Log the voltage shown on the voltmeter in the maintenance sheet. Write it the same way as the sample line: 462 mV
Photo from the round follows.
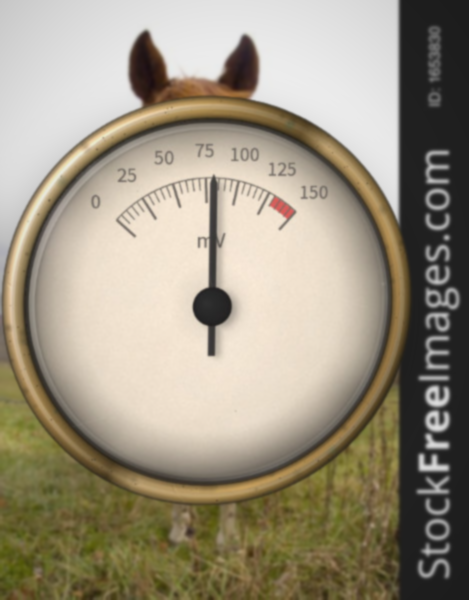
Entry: 80 mV
